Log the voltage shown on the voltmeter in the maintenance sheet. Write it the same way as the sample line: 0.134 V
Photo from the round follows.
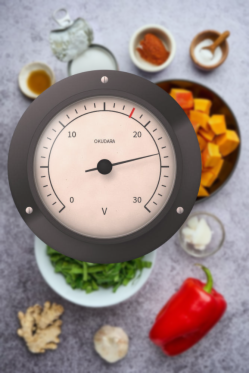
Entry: 23.5 V
